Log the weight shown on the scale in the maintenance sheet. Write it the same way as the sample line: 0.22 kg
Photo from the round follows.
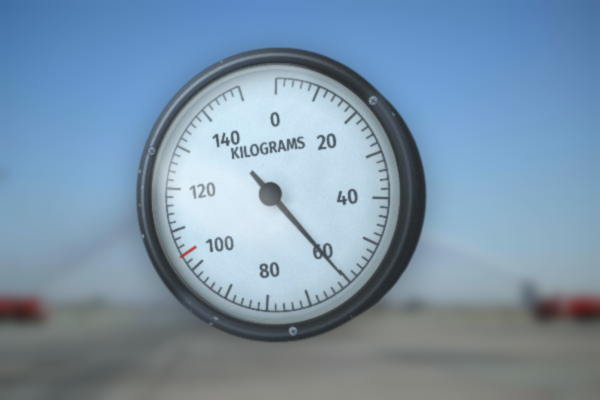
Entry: 60 kg
